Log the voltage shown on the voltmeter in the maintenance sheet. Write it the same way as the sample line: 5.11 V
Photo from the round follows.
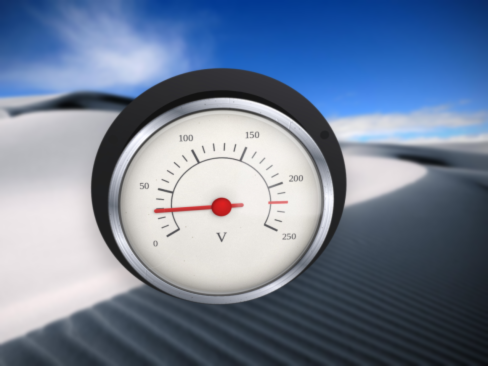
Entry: 30 V
